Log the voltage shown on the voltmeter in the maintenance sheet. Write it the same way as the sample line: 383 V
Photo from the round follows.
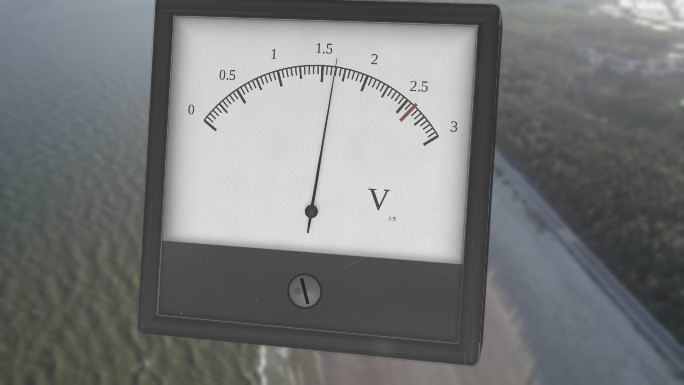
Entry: 1.65 V
